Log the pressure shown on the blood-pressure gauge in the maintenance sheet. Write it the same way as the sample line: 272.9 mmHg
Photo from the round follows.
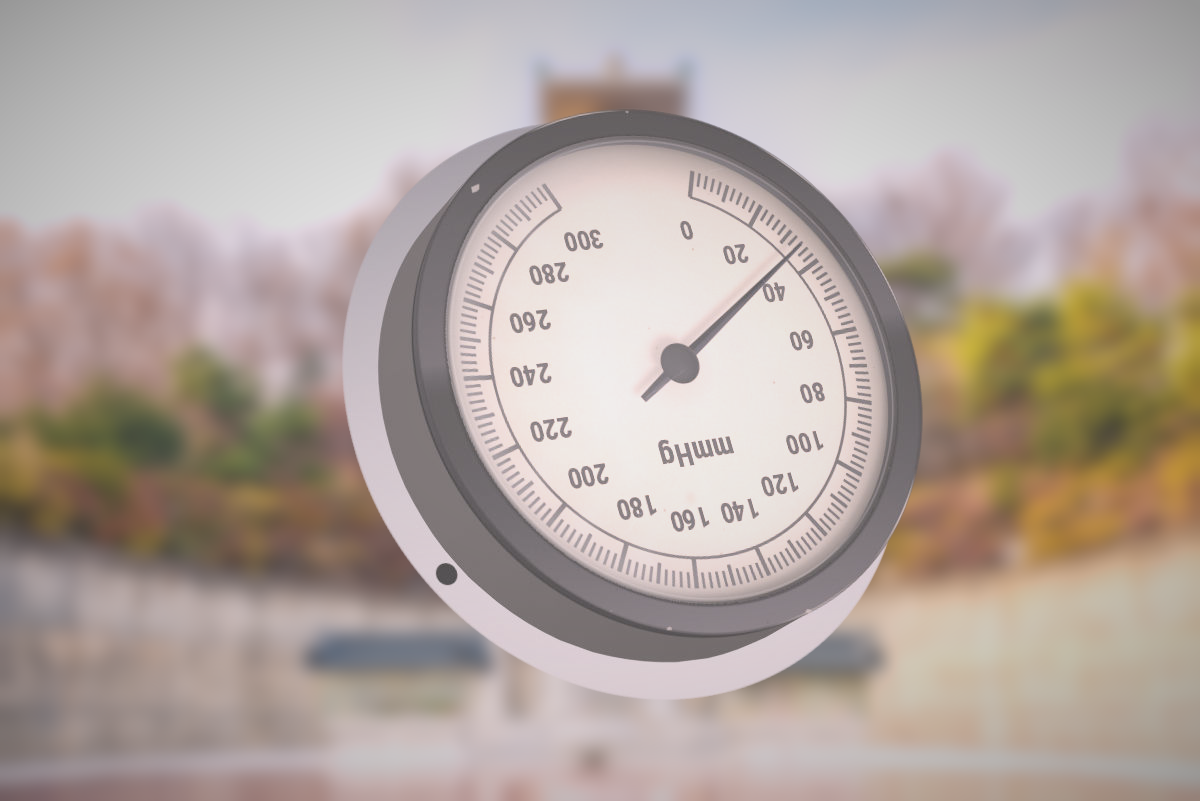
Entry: 34 mmHg
